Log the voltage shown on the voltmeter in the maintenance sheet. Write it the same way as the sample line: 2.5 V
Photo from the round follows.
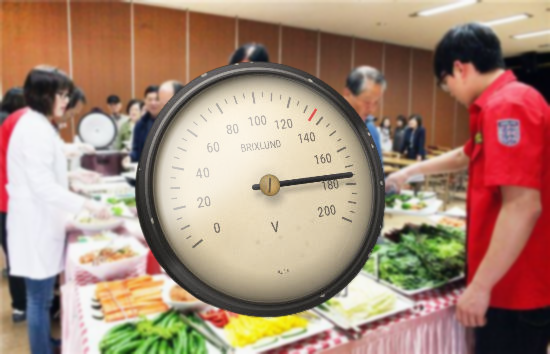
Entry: 175 V
